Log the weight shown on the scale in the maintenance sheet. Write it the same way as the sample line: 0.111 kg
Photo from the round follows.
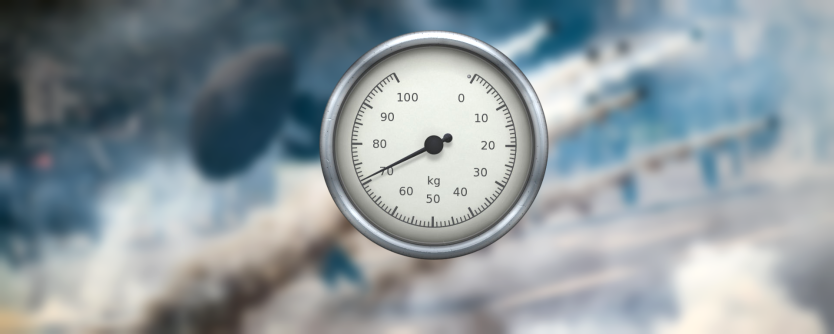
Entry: 71 kg
